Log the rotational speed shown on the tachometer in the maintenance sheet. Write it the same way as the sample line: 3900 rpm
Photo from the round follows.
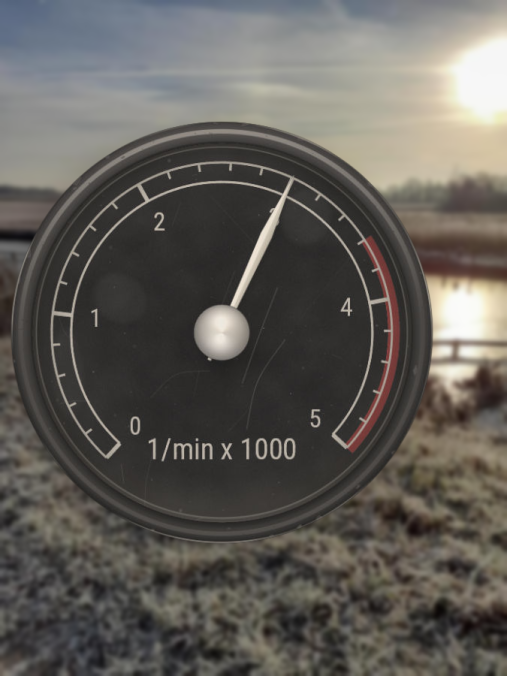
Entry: 3000 rpm
